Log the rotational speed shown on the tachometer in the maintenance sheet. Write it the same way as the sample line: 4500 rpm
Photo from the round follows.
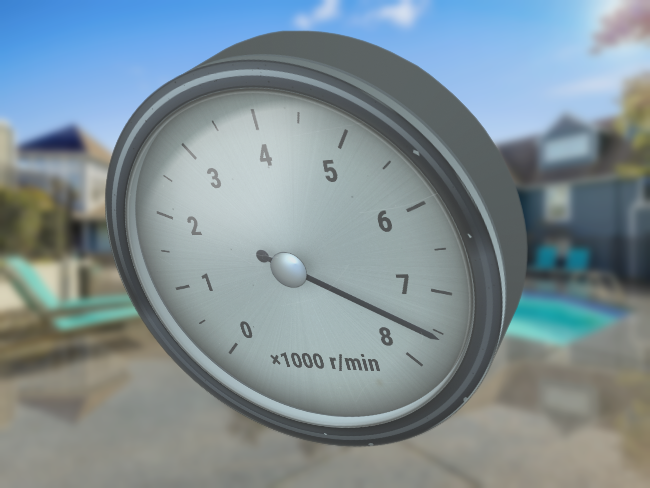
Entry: 7500 rpm
